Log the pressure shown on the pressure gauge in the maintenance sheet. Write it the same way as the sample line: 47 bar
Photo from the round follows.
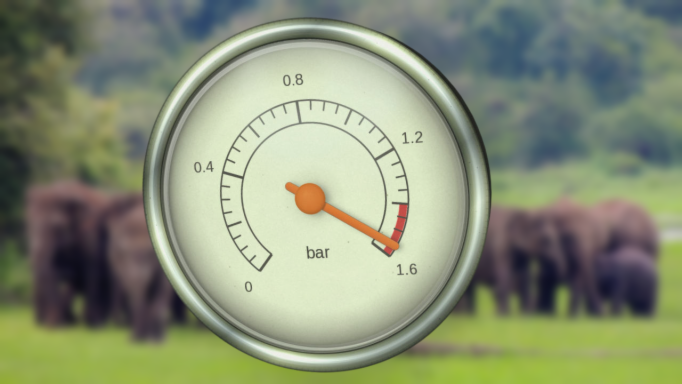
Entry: 1.55 bar
